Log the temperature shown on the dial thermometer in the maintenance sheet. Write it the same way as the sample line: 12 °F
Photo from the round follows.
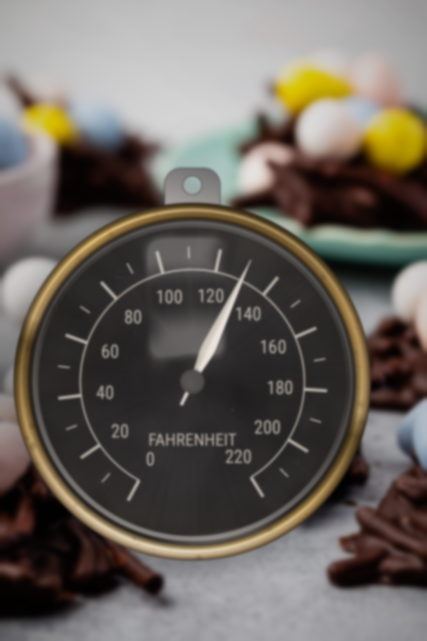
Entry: 130 °F
